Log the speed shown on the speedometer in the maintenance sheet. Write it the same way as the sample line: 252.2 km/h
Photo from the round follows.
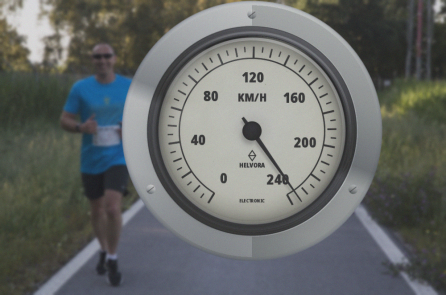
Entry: 235 km/h
